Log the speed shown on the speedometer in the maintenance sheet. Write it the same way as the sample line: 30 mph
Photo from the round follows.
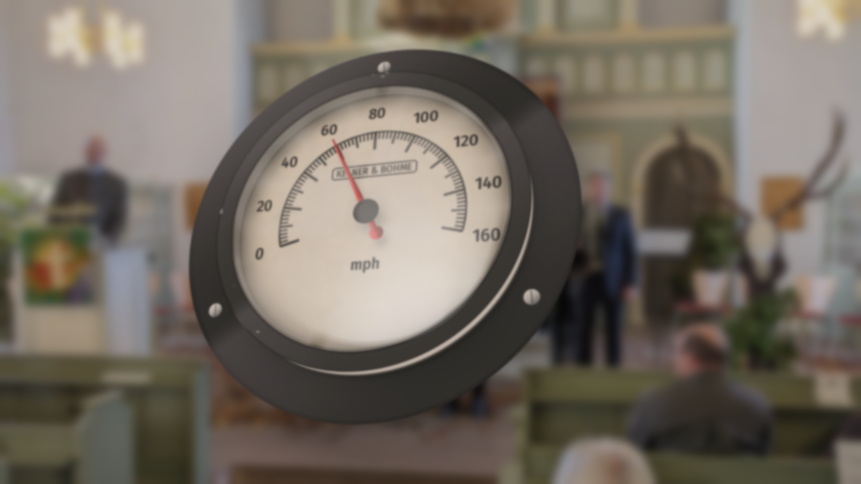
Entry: 60 mph
